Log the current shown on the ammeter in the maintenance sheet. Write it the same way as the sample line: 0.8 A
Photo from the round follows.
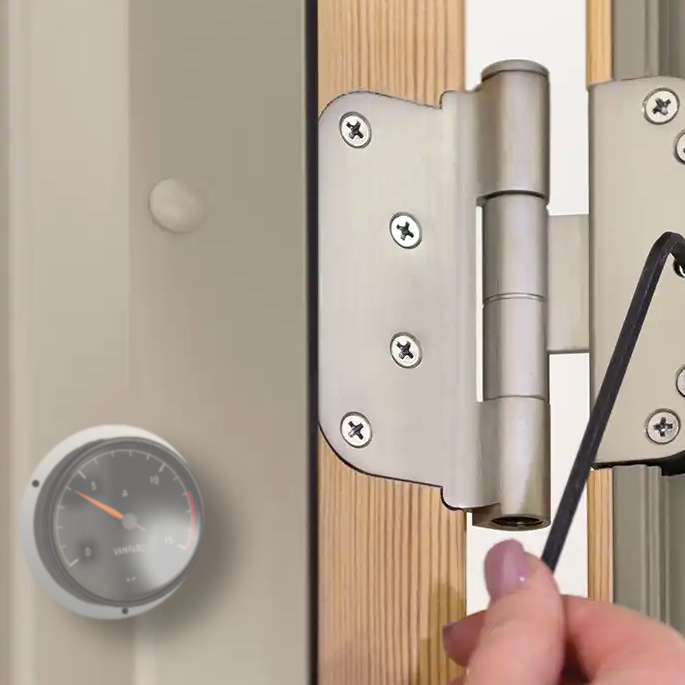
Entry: 4 A
